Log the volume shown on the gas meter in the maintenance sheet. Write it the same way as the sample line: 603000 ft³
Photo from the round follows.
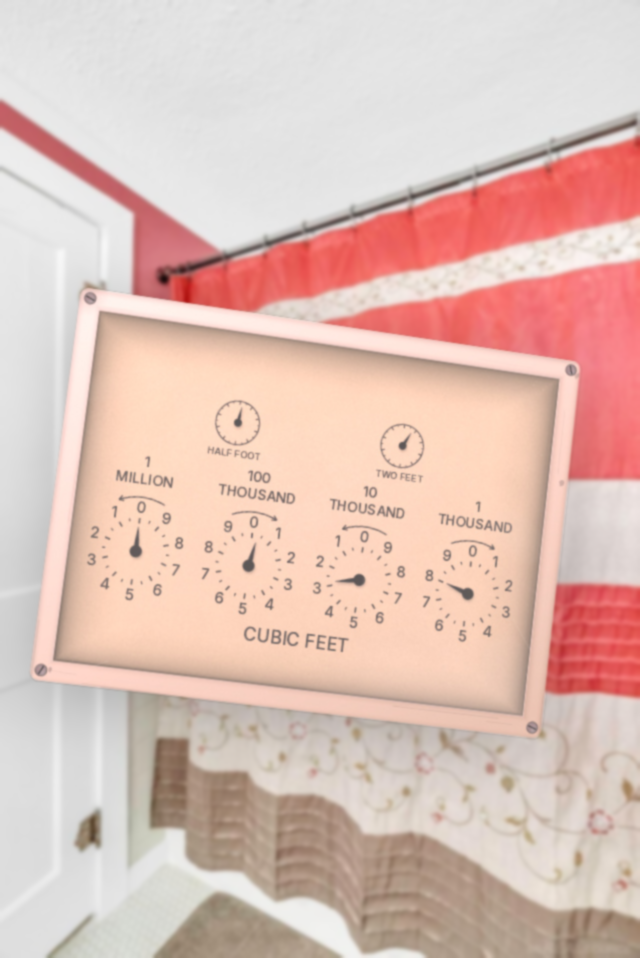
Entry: 2800 ft³
